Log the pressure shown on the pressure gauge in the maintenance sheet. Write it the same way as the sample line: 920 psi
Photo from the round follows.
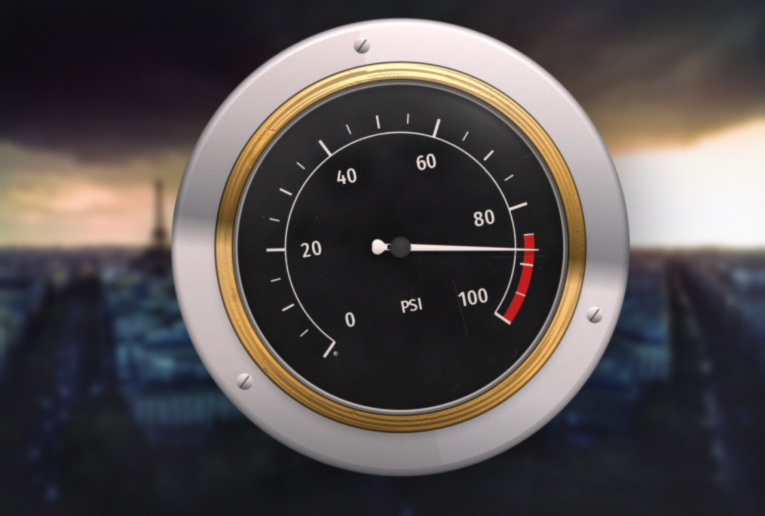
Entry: 87.5 psi
